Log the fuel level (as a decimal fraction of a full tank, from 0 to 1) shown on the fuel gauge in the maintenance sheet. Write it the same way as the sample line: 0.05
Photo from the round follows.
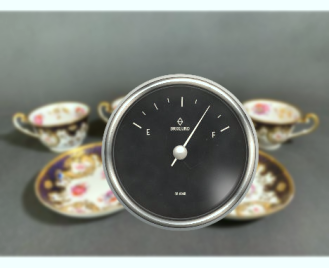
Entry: 0.75
